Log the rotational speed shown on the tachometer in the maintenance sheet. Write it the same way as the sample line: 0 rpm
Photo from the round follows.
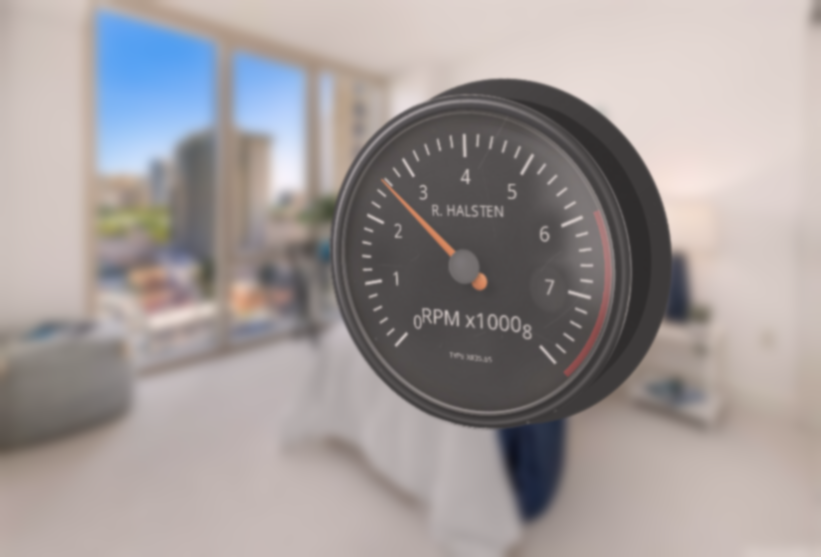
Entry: 2600 rpm
